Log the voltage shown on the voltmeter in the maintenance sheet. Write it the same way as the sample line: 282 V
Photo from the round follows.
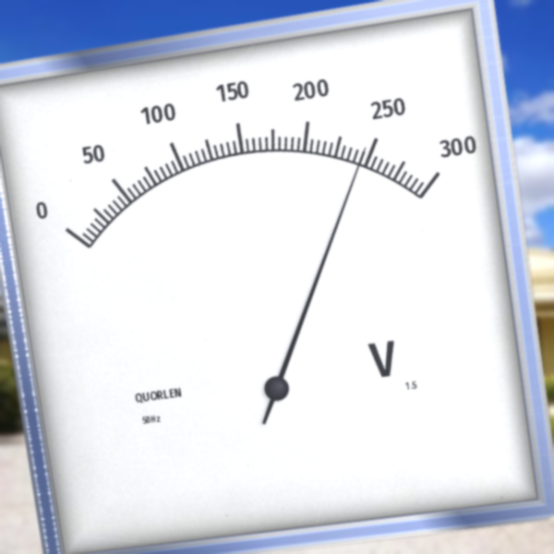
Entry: 245 V
